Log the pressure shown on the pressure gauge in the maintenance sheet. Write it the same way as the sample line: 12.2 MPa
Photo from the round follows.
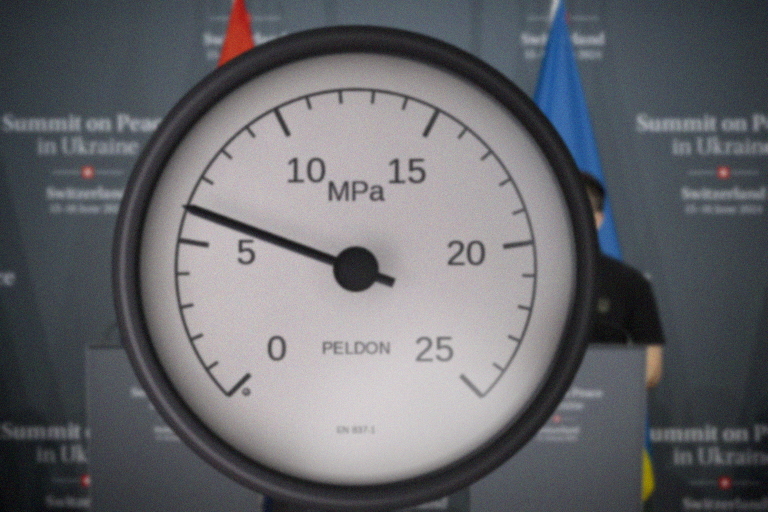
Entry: 6 MPa
